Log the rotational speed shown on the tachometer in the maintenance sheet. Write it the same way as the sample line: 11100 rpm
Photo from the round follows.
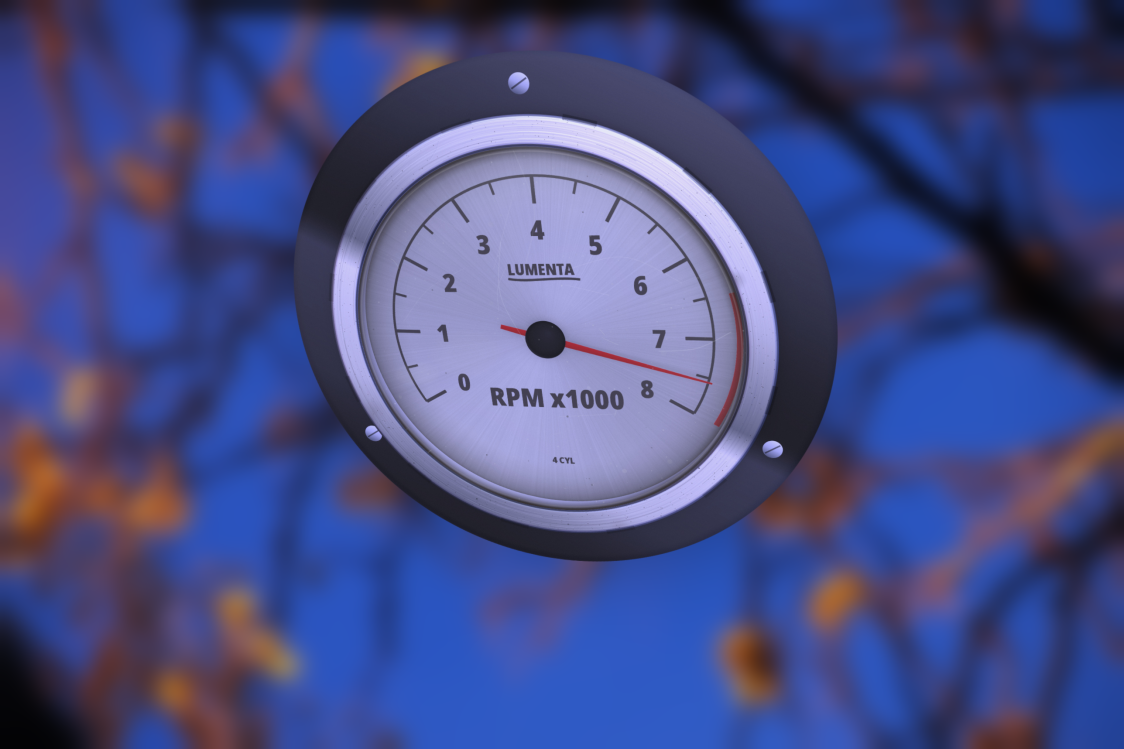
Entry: 7500 rpm
